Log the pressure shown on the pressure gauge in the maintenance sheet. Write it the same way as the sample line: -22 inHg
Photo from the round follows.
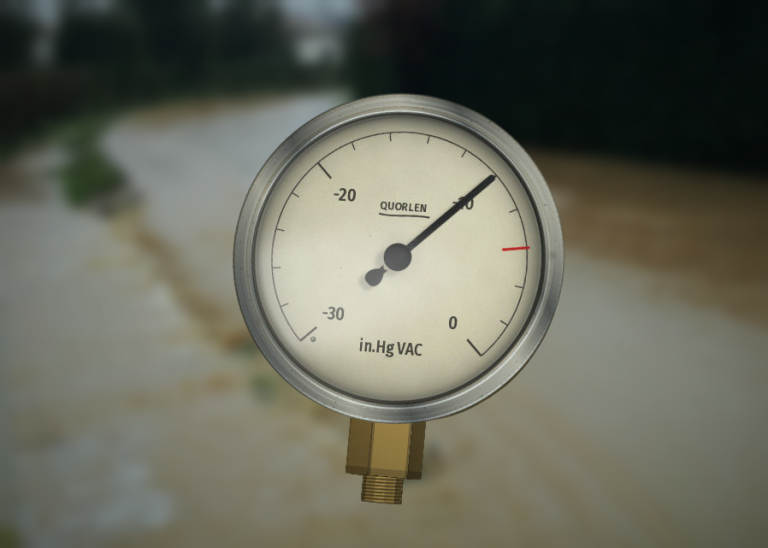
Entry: -10 inHg
